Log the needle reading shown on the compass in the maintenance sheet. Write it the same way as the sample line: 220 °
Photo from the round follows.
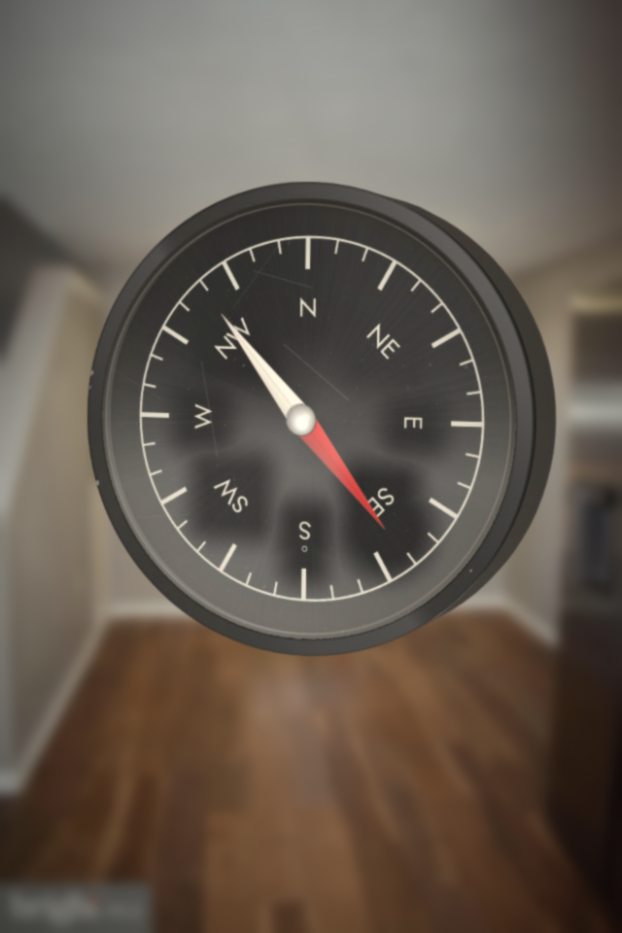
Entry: 140 °
